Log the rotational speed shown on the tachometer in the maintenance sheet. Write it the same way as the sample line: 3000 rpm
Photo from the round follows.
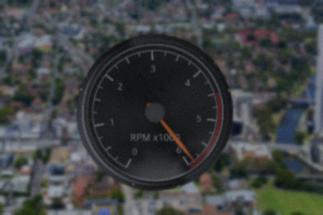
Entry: 5875 rpm
